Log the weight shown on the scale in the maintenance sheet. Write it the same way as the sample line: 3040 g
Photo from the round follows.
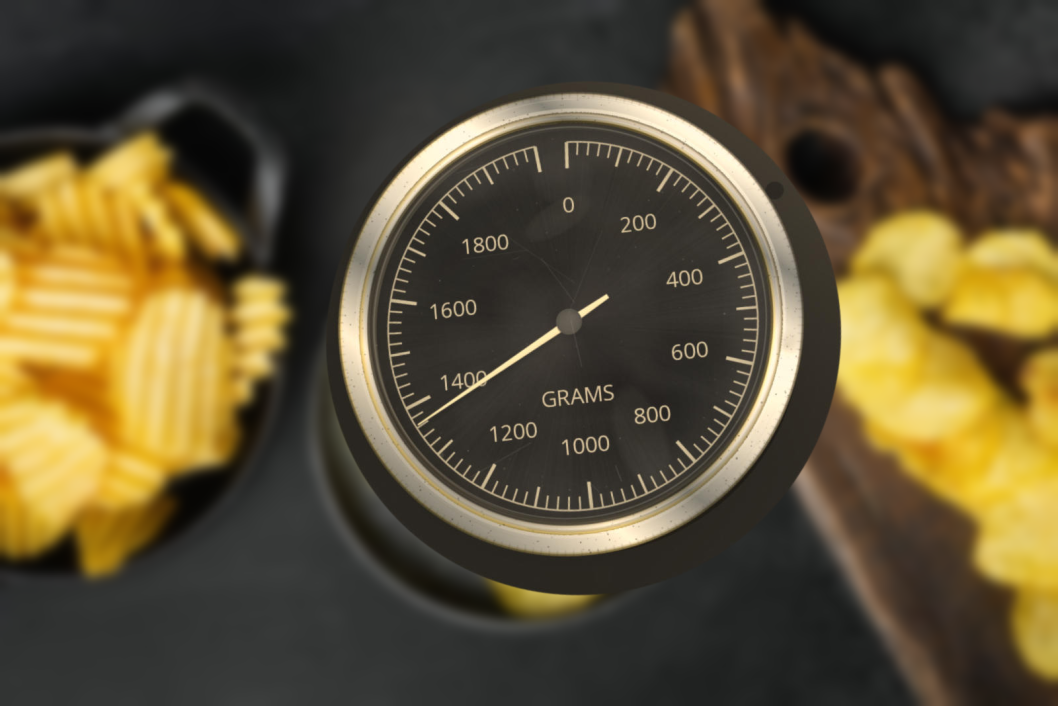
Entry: 1360 g
